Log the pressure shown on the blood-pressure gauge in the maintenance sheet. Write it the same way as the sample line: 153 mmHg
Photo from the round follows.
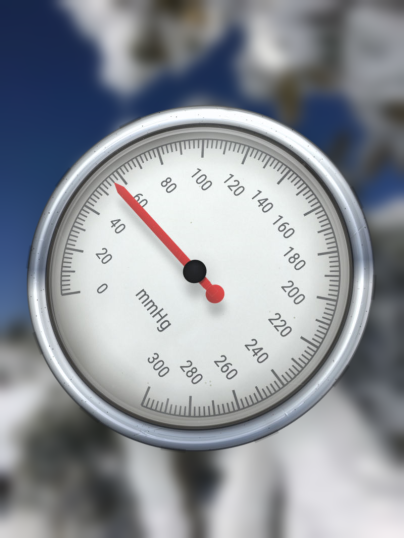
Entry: 56 mmHg
